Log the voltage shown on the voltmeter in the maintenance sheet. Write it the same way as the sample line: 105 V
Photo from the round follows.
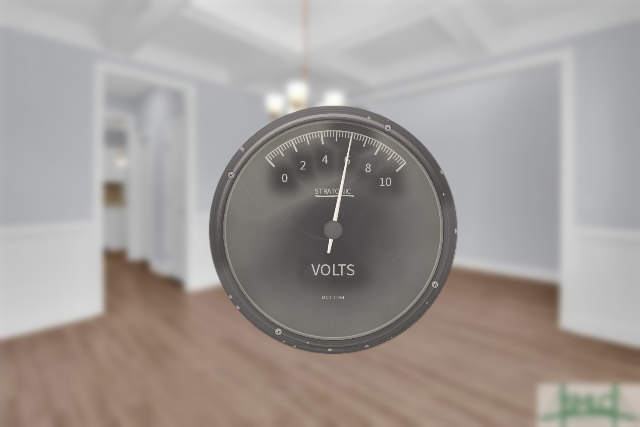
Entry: 6 V
